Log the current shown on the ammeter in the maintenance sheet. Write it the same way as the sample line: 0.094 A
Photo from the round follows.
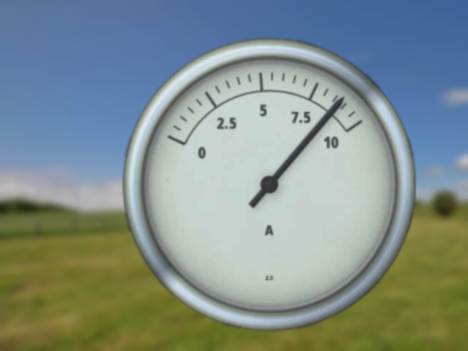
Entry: 8.75 A
